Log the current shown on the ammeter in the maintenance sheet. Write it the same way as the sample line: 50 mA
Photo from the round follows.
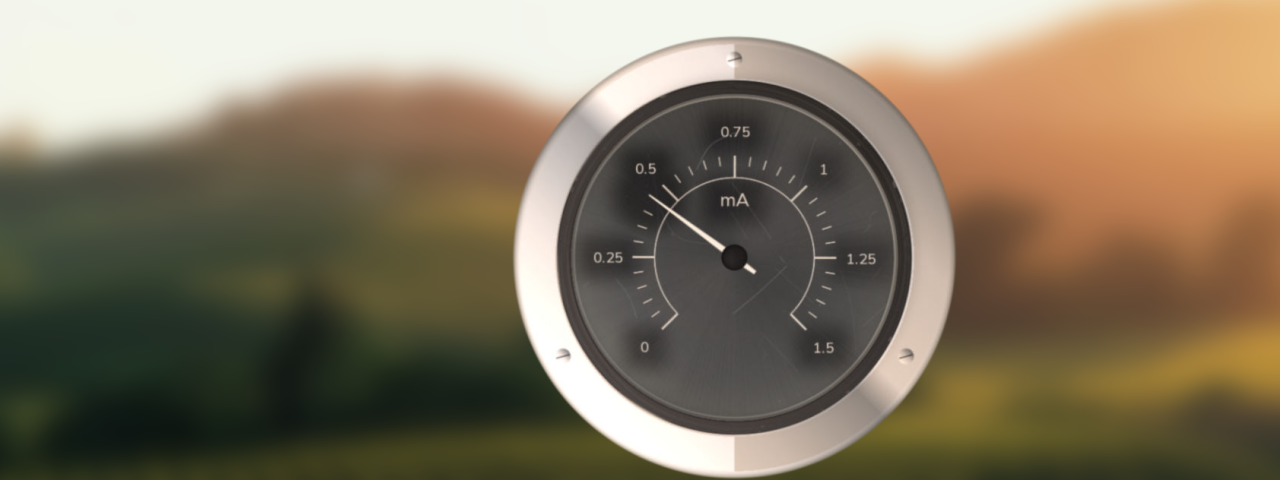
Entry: 0.45 mA
